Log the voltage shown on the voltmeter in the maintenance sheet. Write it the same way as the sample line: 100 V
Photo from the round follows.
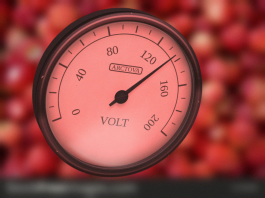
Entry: 135 V
